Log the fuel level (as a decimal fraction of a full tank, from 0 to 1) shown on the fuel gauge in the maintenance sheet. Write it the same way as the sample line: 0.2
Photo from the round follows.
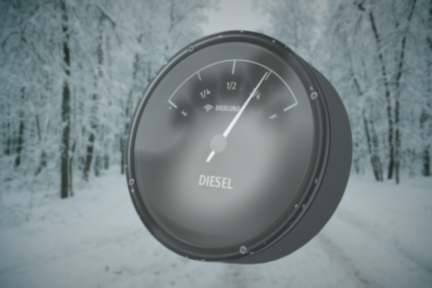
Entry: 0.75
